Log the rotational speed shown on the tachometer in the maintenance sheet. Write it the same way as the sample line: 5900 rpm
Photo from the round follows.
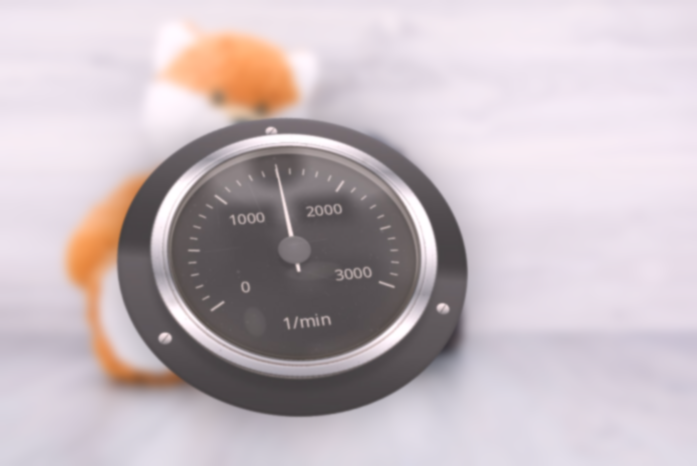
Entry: 1500 rpm
